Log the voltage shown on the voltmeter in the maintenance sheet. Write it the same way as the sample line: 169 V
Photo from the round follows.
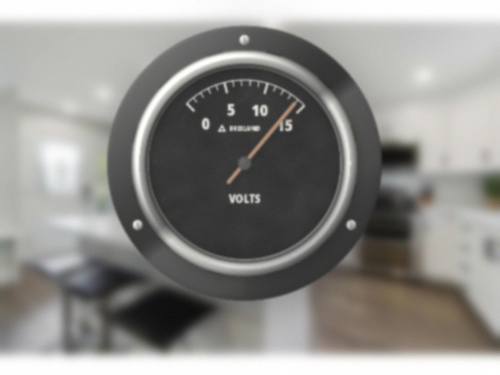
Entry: 14 V
